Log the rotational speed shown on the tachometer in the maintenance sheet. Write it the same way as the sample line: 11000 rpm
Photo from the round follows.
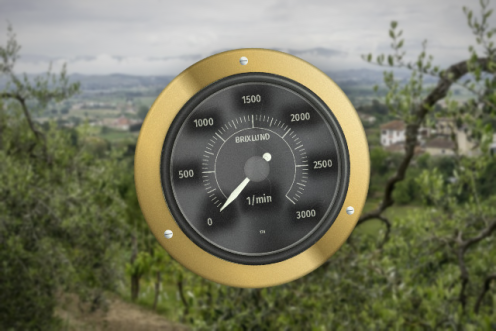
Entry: 0 rpm
